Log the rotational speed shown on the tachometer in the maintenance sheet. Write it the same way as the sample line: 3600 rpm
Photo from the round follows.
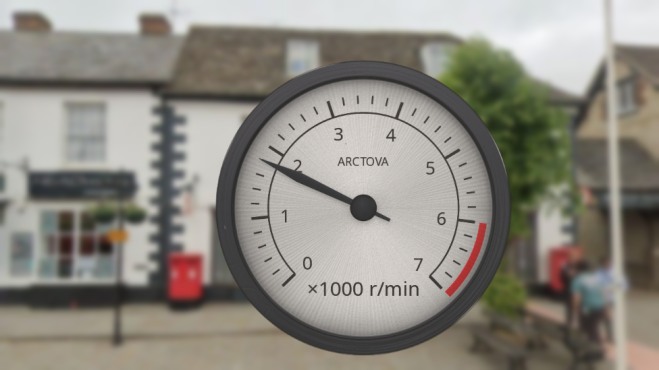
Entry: 1800 rpm
